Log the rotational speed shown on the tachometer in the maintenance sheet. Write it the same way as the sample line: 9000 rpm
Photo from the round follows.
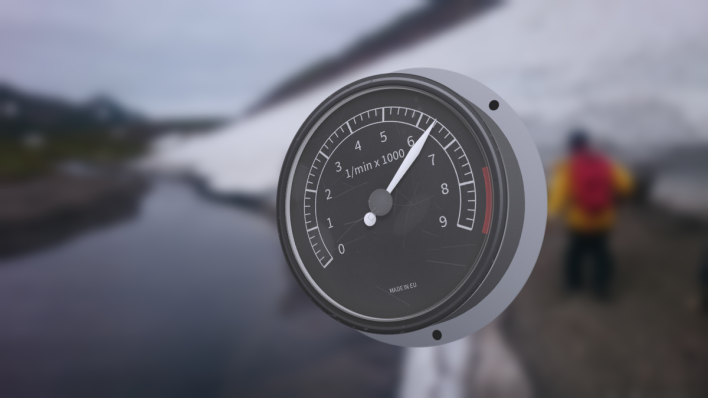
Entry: 6400 rpm
